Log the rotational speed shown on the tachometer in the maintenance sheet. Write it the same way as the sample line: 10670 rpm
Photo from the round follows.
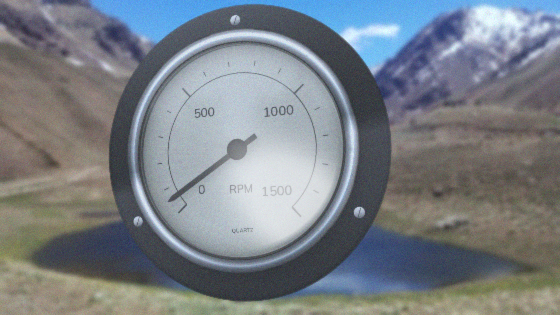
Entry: 50 rpm
